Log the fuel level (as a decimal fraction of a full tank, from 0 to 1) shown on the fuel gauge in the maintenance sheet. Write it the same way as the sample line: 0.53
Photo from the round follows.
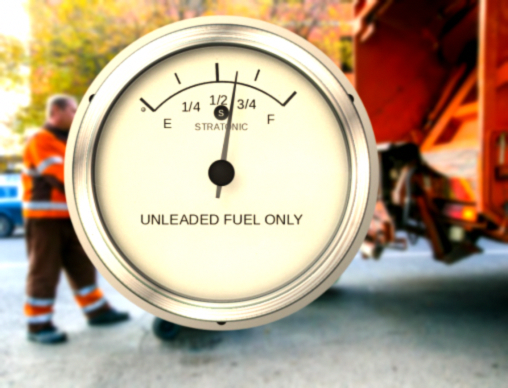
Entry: 0.625
